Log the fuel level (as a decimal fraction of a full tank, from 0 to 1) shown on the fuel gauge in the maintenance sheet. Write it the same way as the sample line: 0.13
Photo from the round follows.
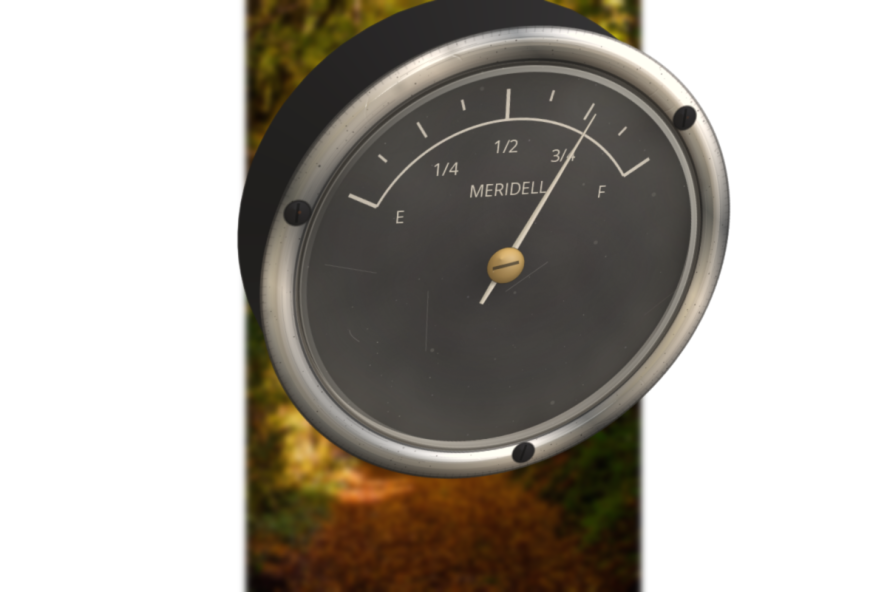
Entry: 0.75
